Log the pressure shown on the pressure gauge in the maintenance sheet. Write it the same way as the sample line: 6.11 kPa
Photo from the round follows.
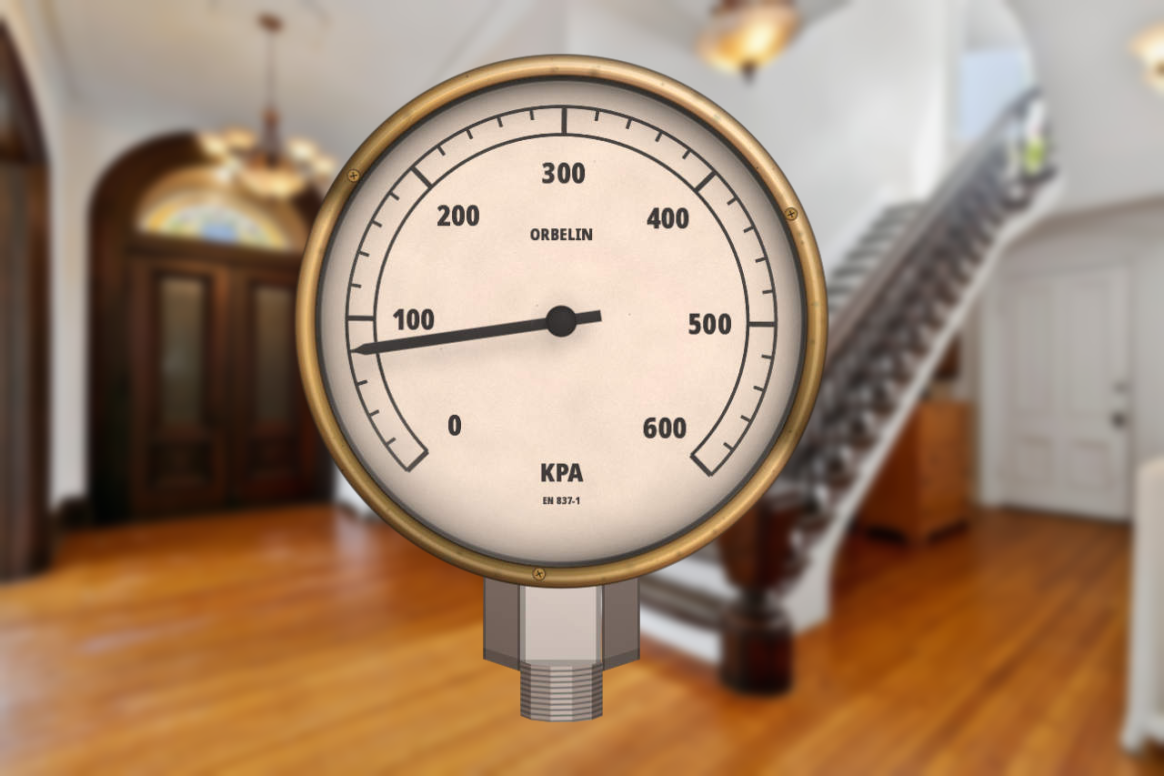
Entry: 80 kPa
